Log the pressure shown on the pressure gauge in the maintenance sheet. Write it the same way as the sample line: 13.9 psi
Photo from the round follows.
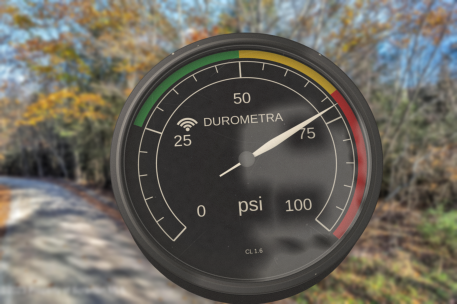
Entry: 72.5 psi
